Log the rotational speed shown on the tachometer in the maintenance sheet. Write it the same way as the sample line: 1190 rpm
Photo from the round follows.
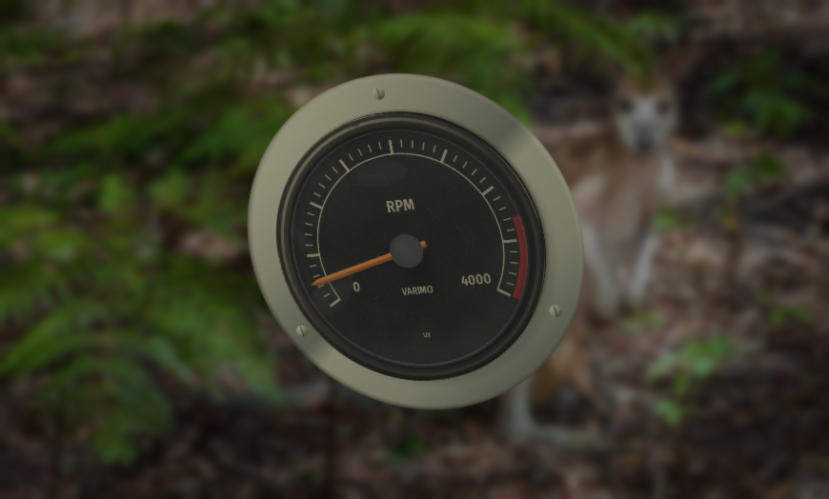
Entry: 250 rpm
